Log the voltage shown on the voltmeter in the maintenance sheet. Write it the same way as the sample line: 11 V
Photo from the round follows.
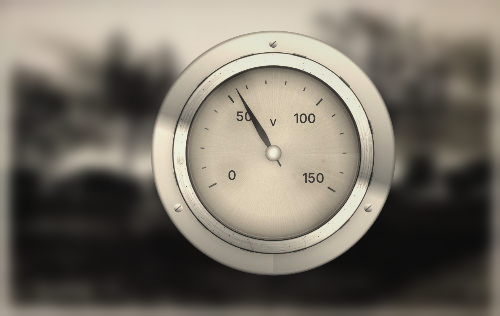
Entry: 55 V
